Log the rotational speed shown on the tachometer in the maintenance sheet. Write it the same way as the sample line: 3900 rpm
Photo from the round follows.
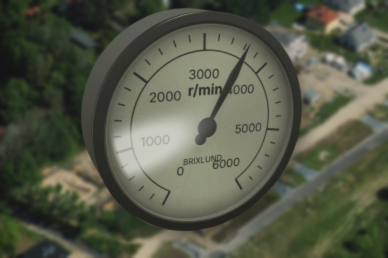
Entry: 3600 rpm
